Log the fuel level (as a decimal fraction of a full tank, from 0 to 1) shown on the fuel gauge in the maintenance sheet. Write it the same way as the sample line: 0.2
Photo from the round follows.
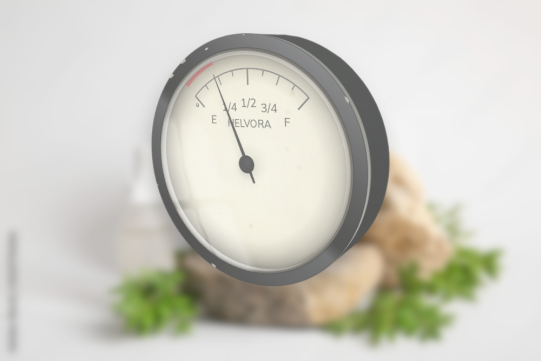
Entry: 0.25
